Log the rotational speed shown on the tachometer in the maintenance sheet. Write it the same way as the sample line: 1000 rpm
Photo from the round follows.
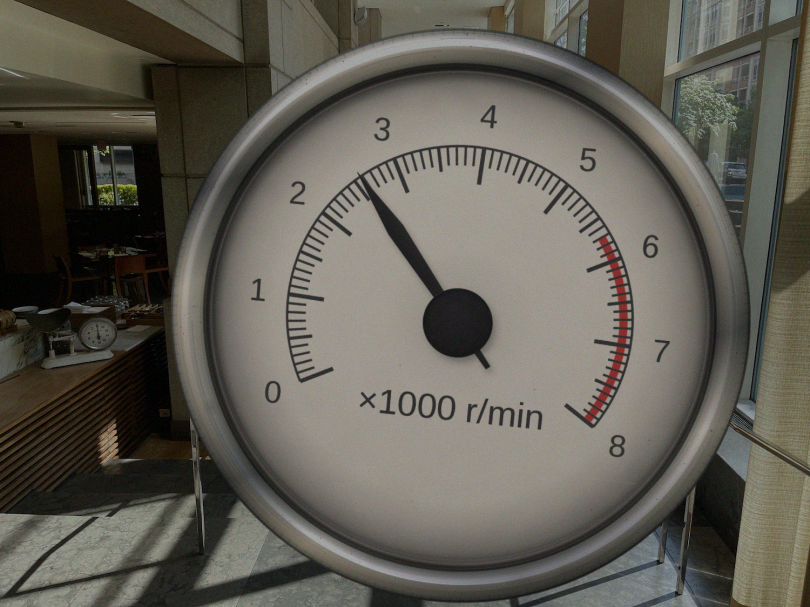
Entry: 2600 rpm
